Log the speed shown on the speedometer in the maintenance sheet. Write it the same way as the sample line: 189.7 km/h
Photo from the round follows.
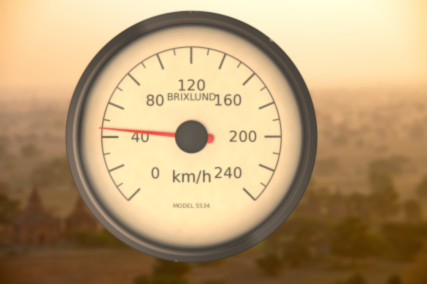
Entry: 45 km/h
